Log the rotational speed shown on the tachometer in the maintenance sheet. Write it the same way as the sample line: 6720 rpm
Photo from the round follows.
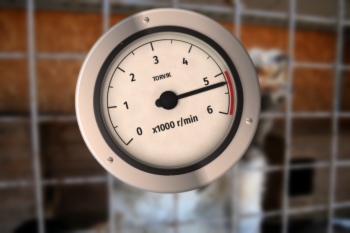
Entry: 5250 rpm
